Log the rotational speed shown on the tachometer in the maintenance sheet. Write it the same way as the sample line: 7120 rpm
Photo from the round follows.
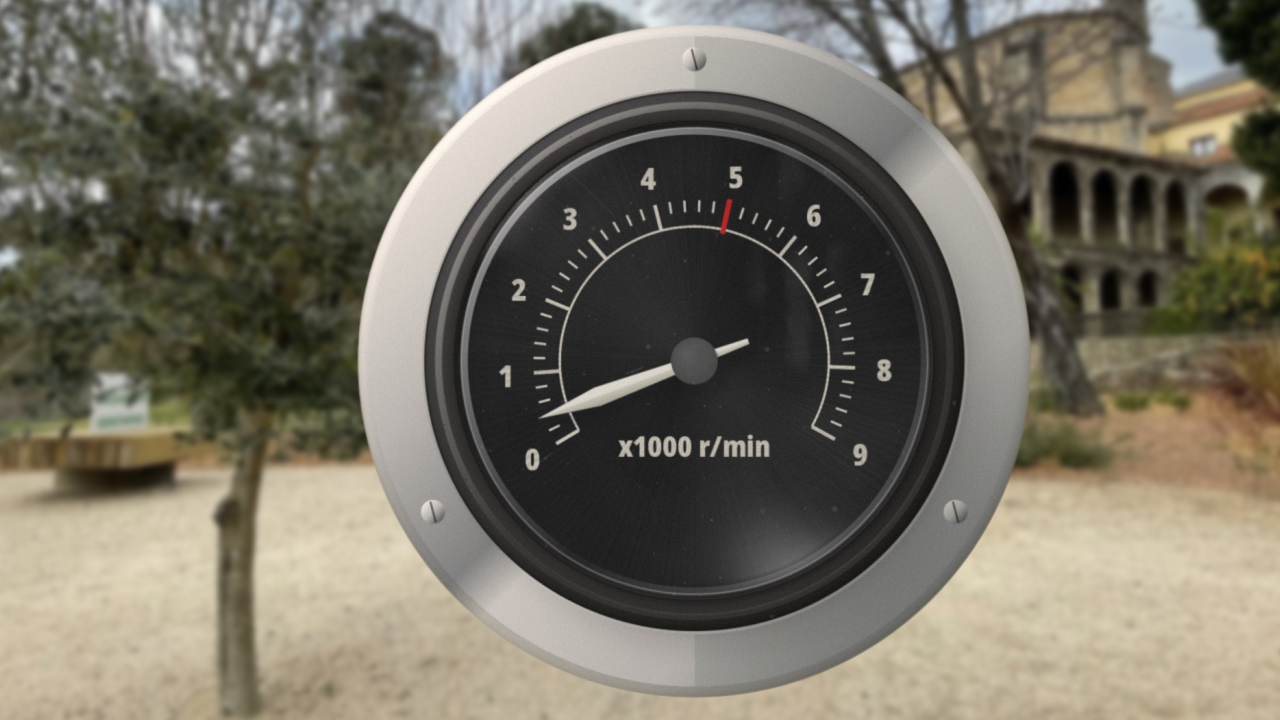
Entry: 400 rpm
